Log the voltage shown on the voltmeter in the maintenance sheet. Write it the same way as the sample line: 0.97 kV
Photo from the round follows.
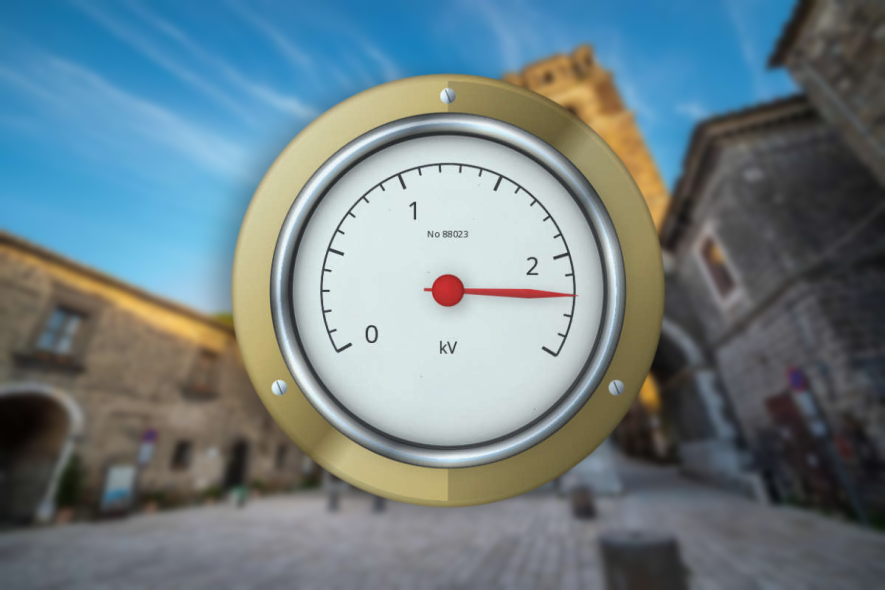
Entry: 2.2 kV
